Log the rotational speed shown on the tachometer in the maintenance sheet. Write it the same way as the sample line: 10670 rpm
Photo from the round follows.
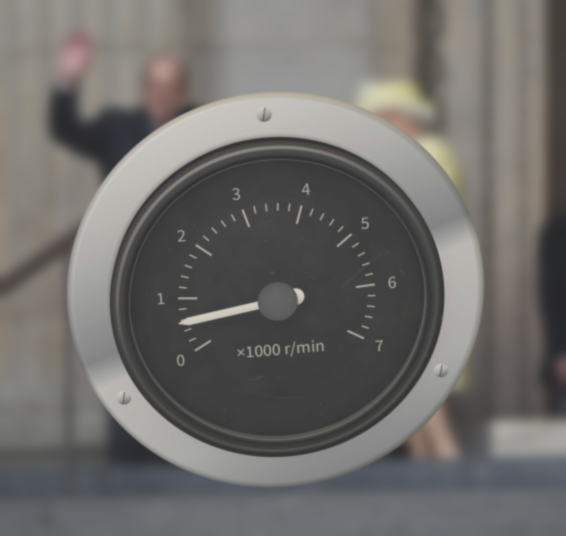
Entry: 600 rpm
